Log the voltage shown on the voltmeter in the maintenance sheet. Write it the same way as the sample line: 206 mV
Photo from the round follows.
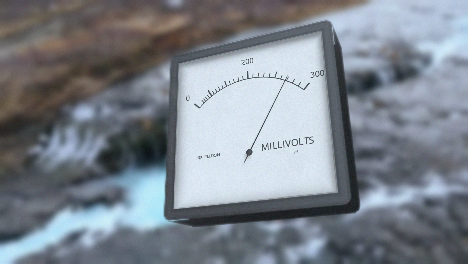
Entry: 270 mV
